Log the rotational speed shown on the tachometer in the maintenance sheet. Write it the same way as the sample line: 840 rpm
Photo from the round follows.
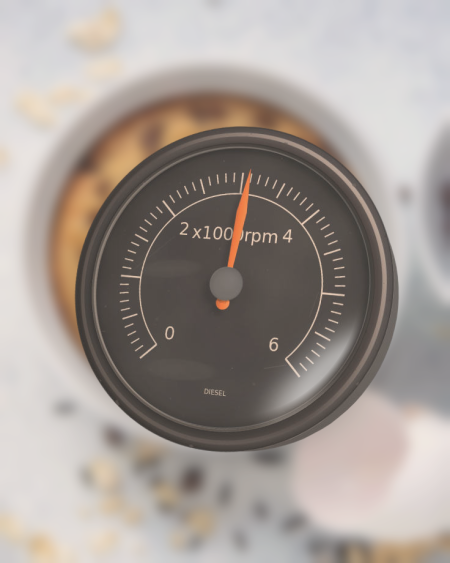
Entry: 3100 rpm
